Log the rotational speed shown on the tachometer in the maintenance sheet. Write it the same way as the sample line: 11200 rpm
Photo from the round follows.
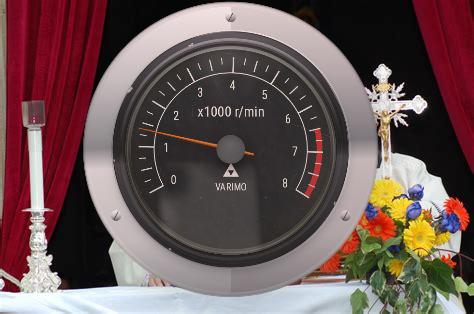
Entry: 1375 rpm
